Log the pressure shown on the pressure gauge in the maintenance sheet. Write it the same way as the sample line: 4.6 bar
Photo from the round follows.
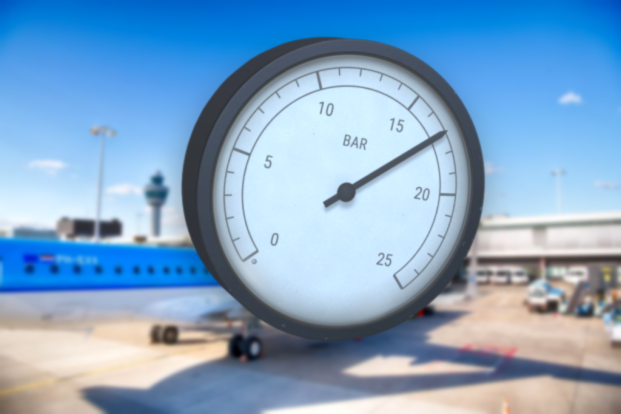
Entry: 17 bar
